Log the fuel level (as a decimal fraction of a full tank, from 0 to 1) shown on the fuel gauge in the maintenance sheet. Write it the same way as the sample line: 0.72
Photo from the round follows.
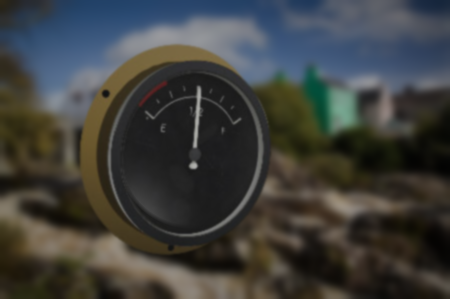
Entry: 0.5
